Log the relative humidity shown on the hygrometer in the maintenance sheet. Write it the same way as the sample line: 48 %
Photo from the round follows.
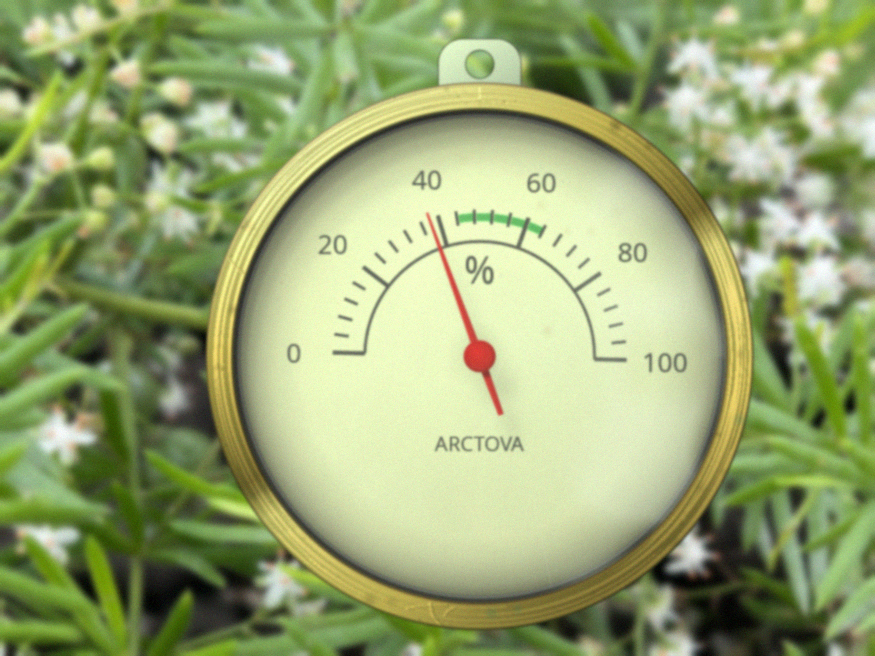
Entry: 38 %
